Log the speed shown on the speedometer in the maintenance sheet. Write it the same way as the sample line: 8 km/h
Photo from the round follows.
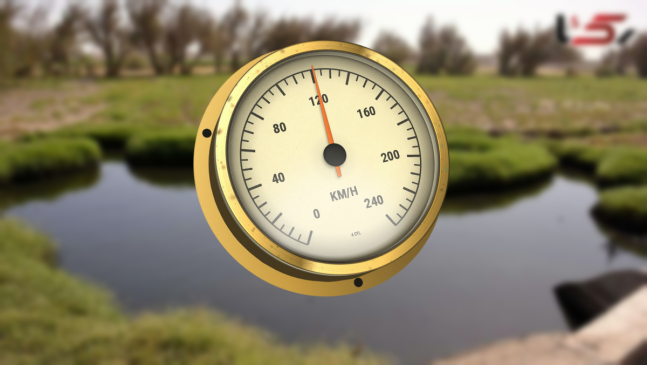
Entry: 120 km/h
